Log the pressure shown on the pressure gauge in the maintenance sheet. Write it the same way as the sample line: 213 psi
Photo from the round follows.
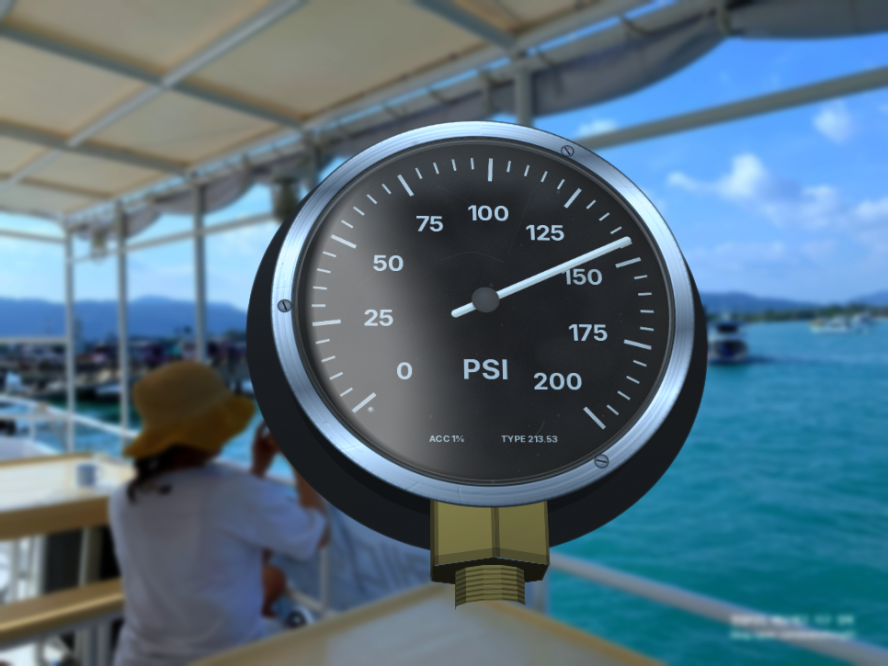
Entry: 145 psi
